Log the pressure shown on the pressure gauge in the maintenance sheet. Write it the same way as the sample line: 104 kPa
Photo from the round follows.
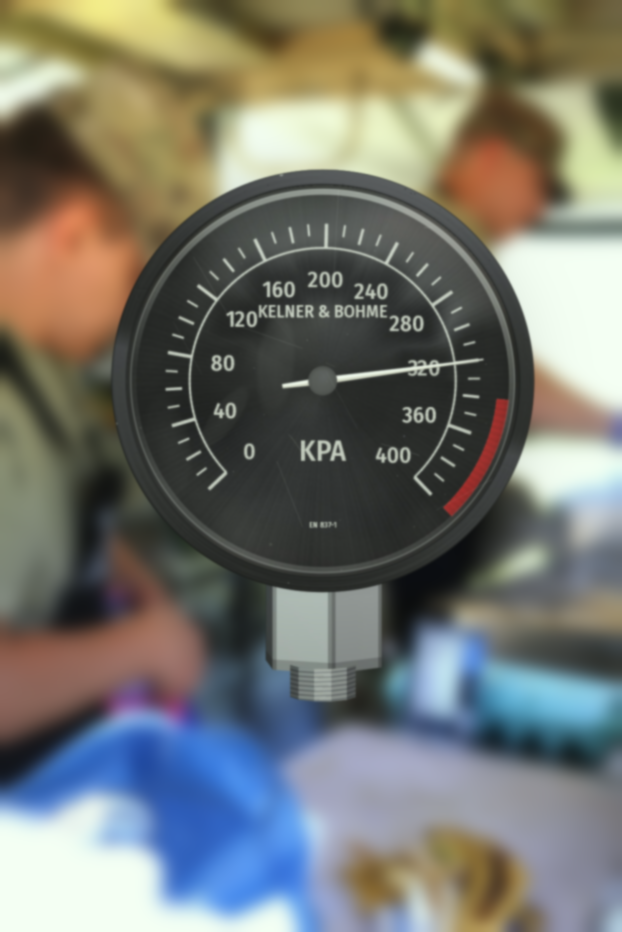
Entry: 320 kPa
